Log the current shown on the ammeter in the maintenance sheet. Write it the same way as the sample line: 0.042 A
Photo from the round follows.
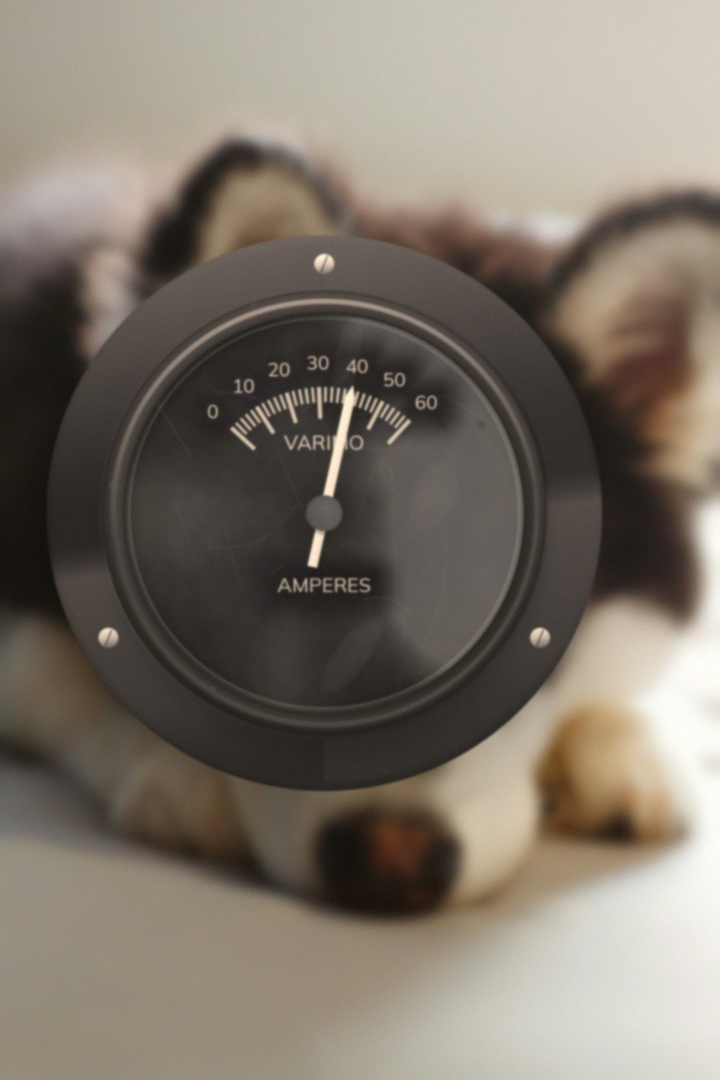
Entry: 40 A
